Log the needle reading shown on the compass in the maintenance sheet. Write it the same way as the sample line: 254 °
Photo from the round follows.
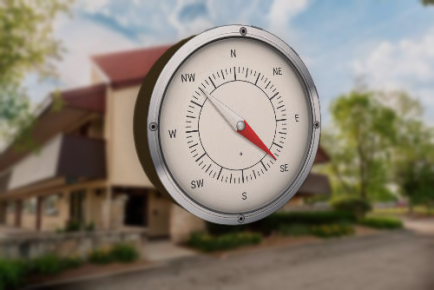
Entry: 135 °
